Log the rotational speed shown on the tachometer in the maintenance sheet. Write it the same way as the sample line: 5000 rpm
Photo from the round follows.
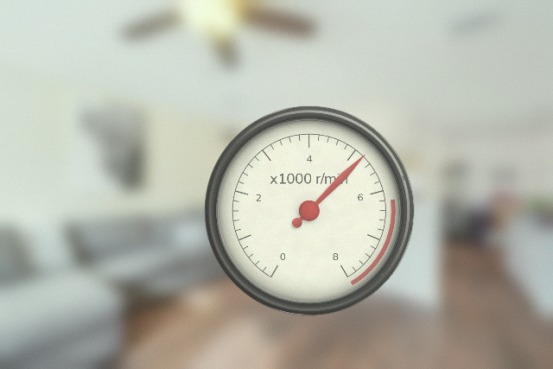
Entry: 5200 rpm
